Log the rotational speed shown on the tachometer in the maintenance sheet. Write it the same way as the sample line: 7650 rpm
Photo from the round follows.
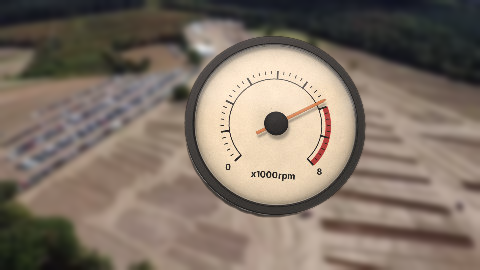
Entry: 5800 rpm
